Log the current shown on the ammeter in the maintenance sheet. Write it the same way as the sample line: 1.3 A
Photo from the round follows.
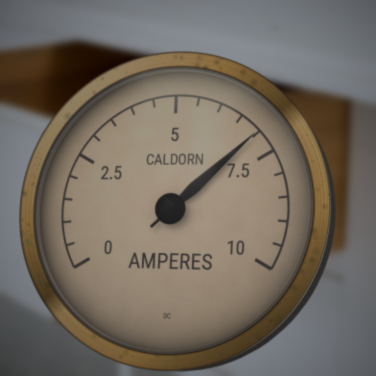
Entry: 7 A
